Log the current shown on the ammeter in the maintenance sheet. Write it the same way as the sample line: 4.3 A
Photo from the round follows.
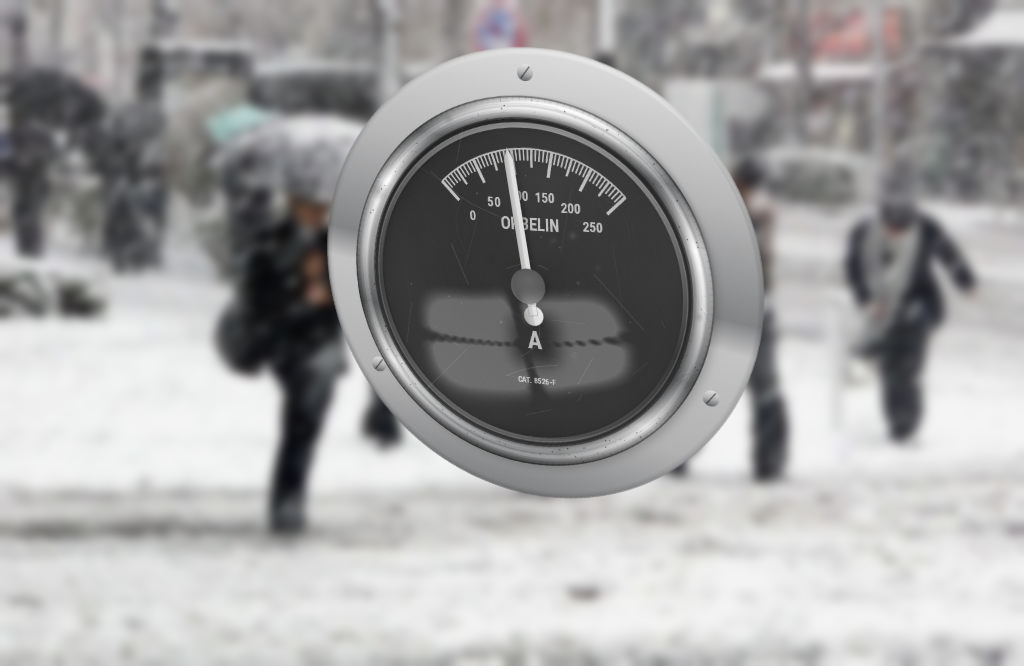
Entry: 100 A
